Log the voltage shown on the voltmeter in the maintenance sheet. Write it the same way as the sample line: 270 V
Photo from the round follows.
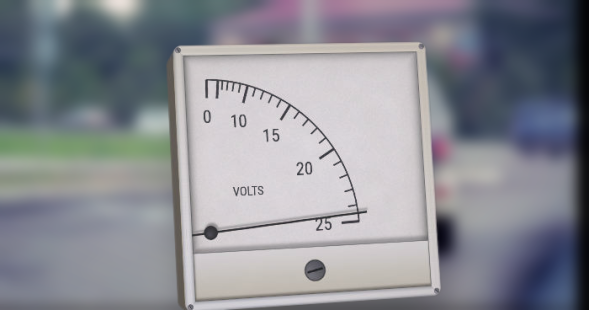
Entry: 24.5 V
